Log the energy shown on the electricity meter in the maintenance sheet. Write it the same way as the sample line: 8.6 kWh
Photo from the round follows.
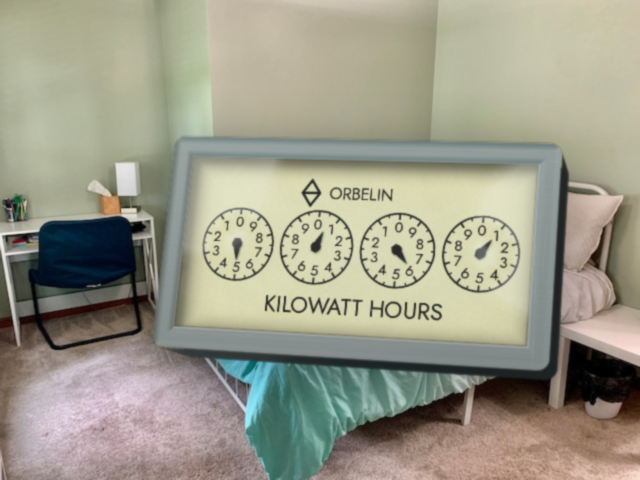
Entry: 5061 kWh
